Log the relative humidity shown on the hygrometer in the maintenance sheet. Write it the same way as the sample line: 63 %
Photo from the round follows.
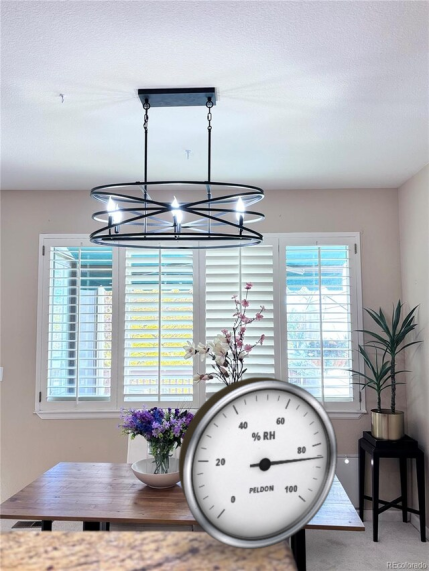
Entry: 84 %
